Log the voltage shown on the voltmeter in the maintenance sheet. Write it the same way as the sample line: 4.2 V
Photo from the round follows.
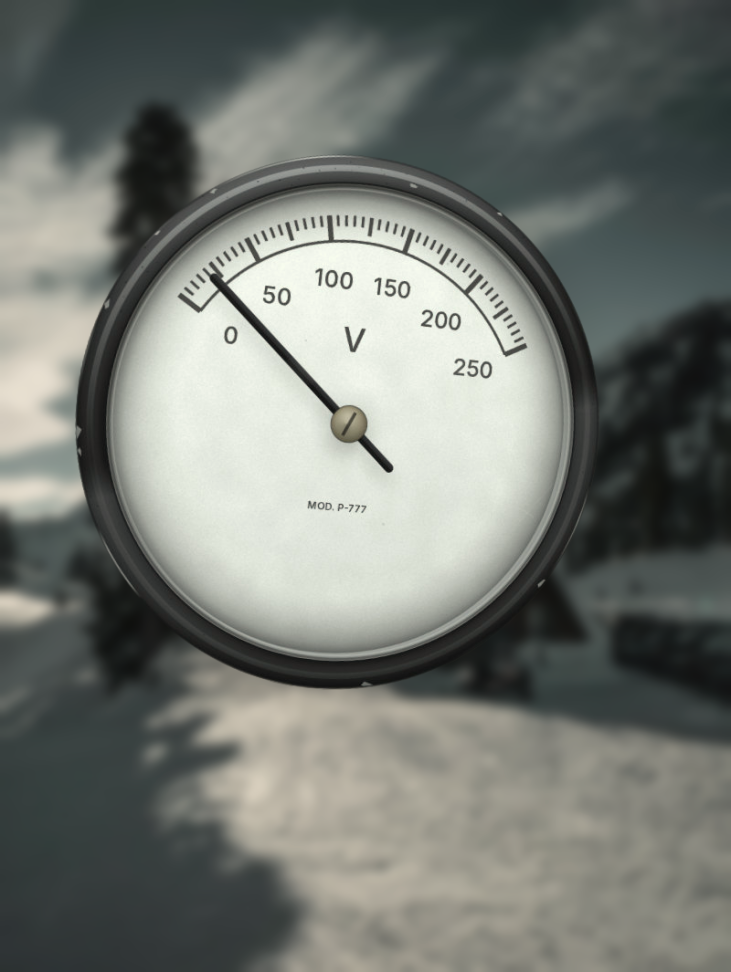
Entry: 20 V
